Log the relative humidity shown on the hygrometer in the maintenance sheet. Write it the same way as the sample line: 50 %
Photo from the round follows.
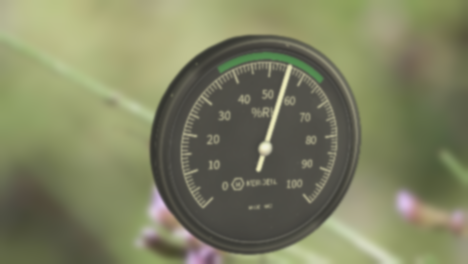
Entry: 55 %
